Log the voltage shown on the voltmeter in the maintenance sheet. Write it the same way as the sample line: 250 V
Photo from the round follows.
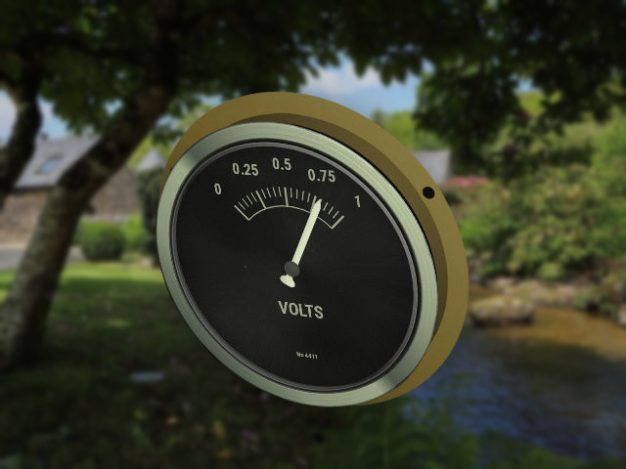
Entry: 0.8 V
